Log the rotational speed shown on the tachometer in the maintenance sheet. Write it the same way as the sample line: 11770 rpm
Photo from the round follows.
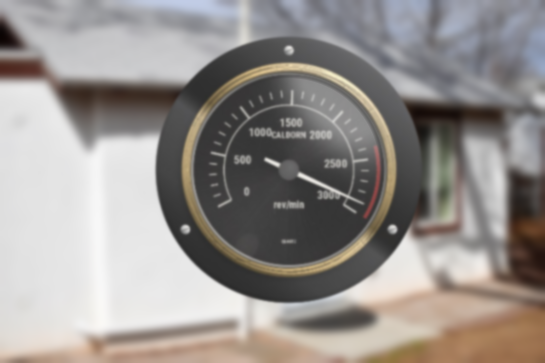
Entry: 2900 rpm
